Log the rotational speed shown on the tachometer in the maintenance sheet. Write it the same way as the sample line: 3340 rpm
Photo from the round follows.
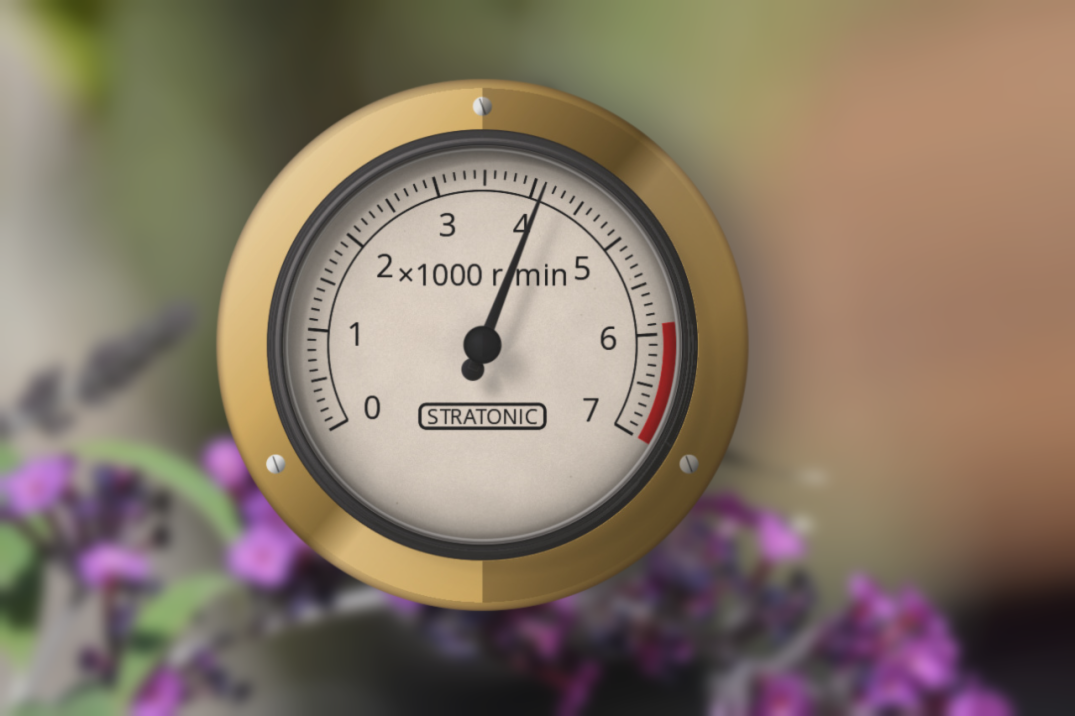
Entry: 4100 rpm
